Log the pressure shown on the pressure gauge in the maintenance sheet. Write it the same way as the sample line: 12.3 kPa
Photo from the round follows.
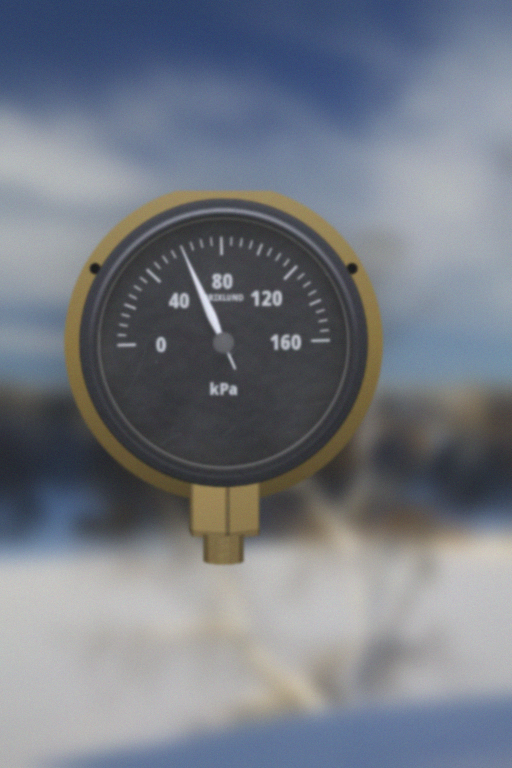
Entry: 60 kPa
